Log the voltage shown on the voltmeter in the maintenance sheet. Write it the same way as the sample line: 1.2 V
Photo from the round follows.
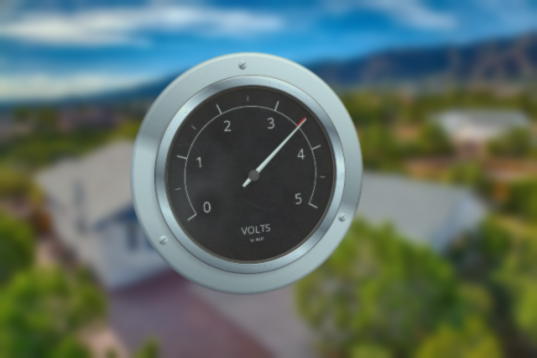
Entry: 3.5 V
